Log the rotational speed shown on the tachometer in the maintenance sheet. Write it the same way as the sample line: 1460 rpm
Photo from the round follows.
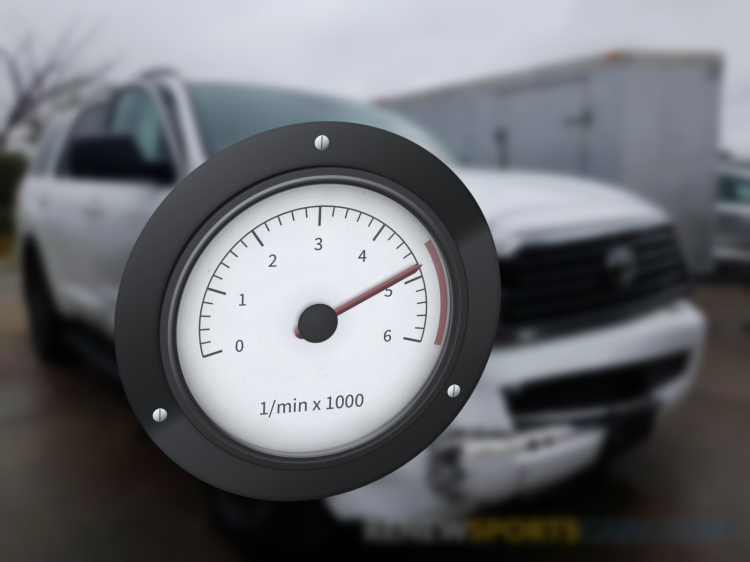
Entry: 4800 rpm
